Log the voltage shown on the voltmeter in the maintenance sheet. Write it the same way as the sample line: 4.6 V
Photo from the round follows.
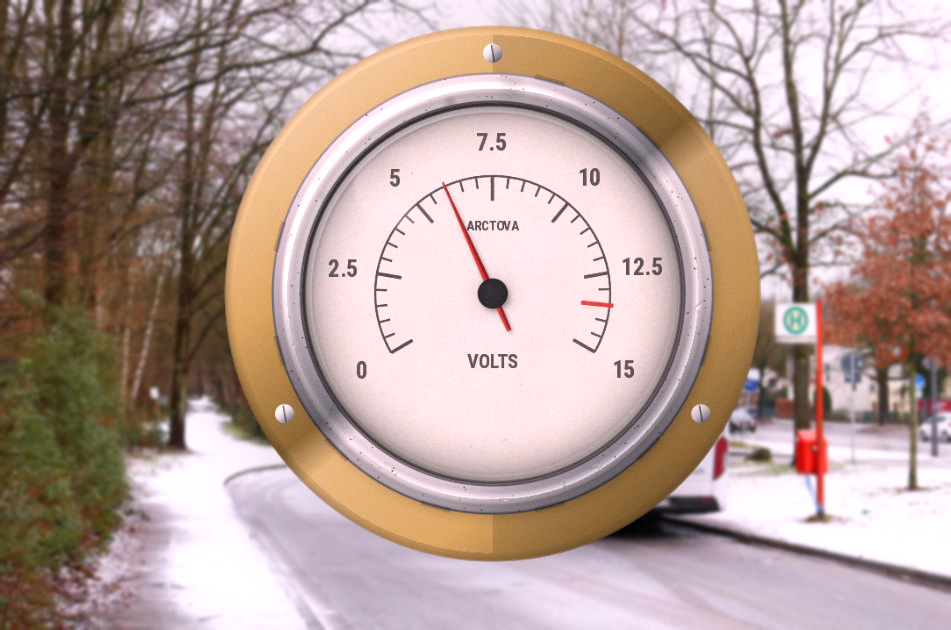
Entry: 6 V
